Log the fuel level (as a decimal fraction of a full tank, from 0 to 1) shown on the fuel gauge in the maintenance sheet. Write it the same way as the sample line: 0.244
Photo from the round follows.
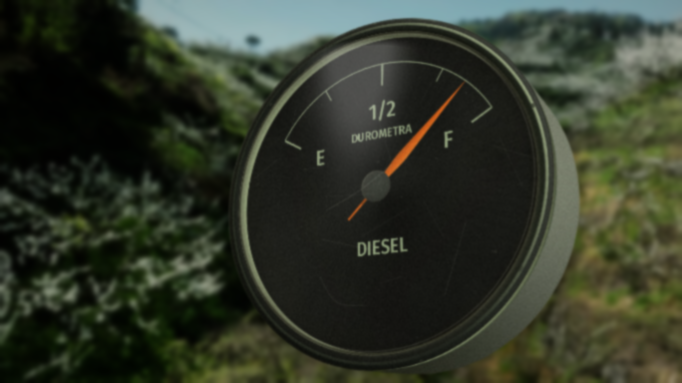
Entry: 0.875
